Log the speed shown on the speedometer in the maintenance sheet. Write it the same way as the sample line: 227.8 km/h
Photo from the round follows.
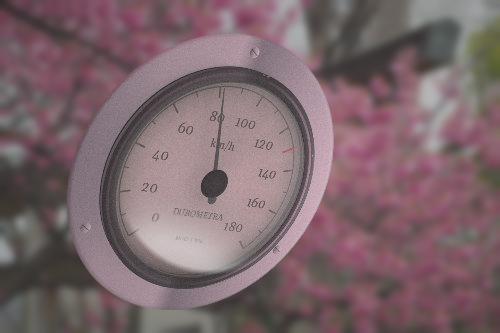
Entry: 80 km/h
